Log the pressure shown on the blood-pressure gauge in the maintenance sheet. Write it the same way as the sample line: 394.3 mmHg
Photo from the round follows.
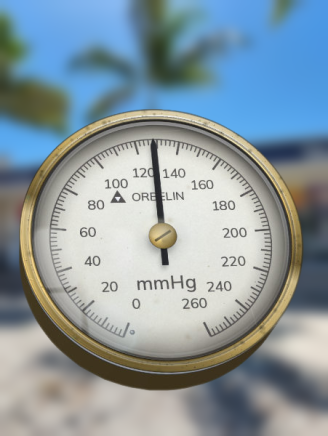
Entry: 128 mmHg
